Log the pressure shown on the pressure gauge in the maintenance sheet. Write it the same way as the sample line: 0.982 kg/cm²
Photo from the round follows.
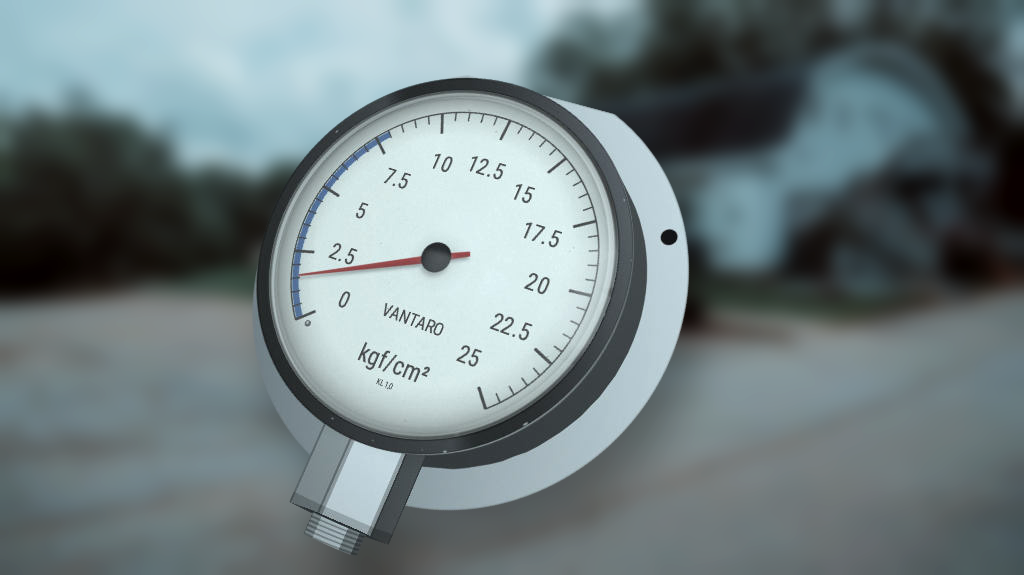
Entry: 1.5 kg/cm²
